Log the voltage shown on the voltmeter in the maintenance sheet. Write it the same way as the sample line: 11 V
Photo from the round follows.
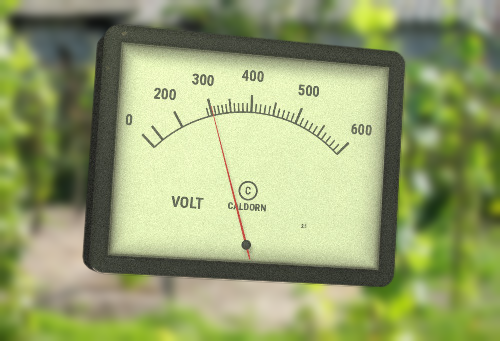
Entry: 300 V
